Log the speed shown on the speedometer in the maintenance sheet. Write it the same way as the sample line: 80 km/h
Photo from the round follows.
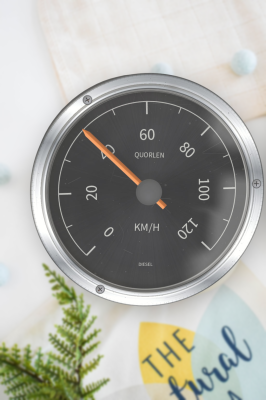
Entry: 40 km/h
